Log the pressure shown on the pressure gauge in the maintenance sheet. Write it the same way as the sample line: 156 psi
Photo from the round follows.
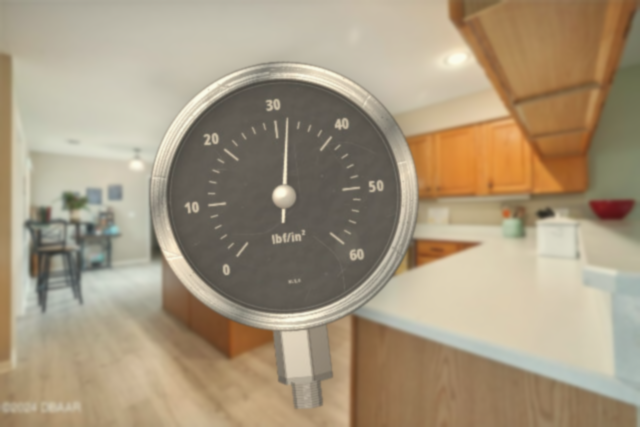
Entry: 32 psi
